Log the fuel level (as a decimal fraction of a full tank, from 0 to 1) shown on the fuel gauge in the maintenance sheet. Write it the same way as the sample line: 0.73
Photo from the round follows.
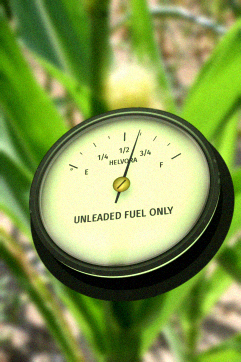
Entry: 0.625
